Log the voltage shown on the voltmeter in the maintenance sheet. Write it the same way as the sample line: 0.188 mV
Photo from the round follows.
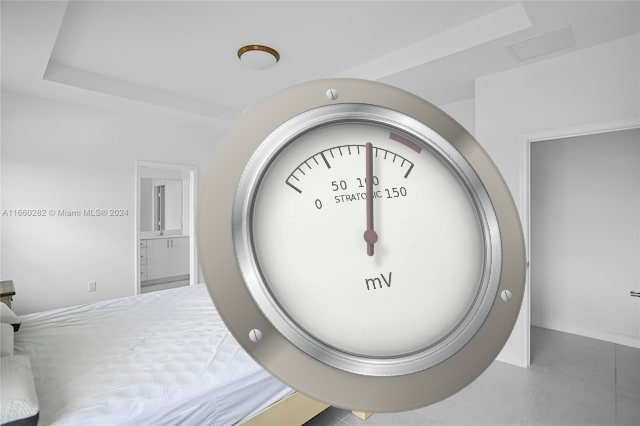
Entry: 100 mV
